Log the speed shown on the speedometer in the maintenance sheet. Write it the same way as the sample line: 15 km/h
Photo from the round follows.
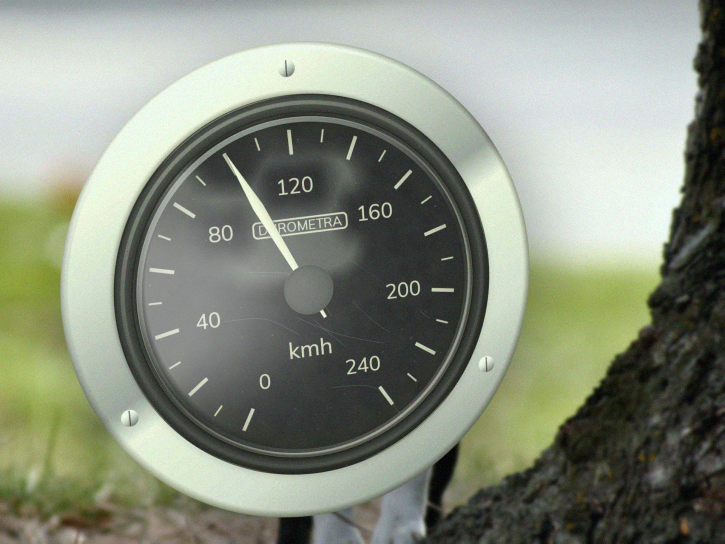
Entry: 100 km/h
